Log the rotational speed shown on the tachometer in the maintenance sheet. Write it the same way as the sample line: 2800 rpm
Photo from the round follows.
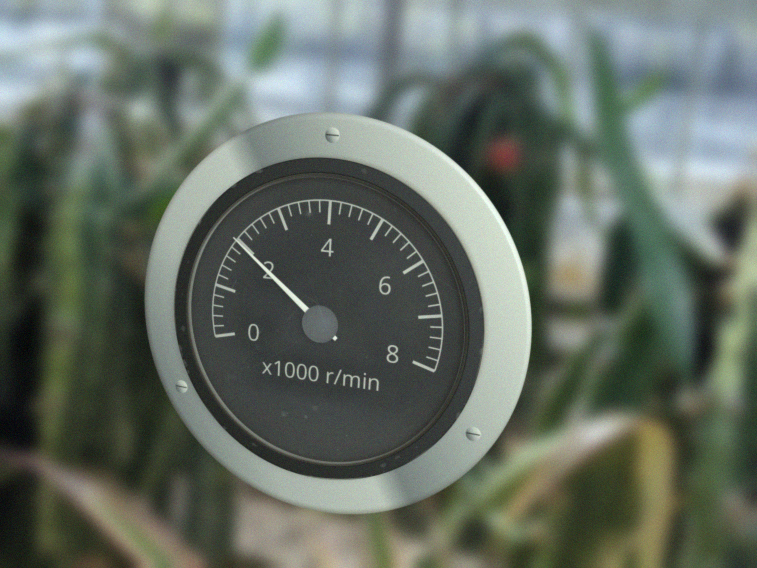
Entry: 2000 rpm
